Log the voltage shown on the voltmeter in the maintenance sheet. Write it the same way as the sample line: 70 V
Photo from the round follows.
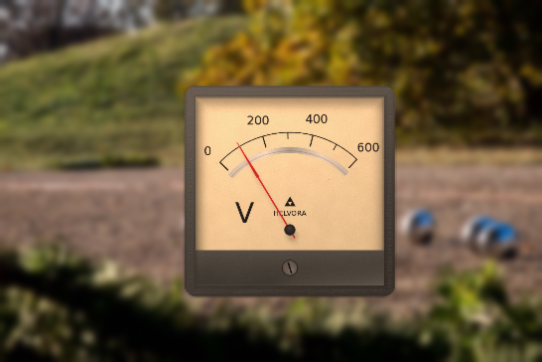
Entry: 100 V
